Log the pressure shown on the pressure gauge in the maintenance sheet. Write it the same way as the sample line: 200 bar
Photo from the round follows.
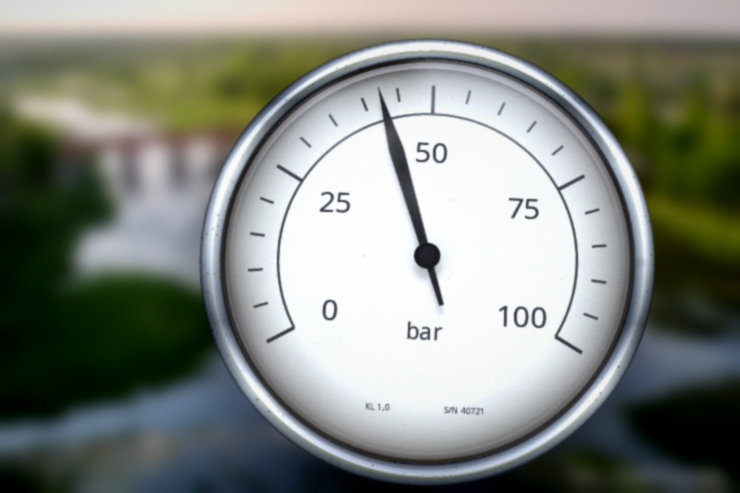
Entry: 42.5 bar
